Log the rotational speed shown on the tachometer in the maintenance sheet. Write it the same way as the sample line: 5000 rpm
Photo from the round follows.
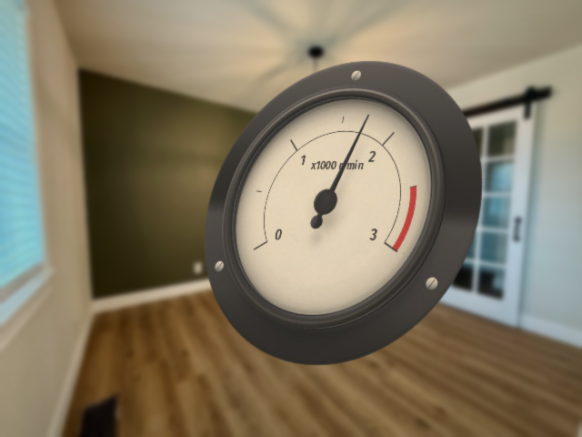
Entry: 1750 rpm
